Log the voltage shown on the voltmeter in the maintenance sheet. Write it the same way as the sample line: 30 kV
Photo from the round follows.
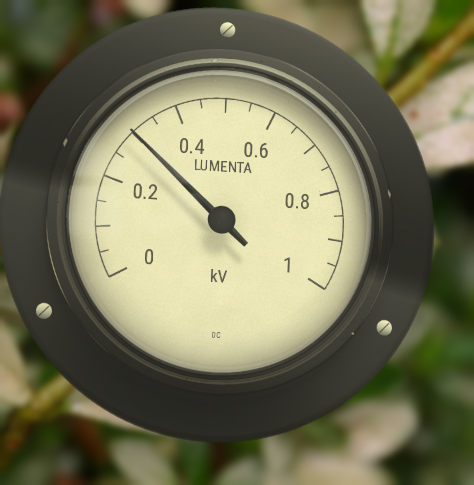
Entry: 0.3 kV
